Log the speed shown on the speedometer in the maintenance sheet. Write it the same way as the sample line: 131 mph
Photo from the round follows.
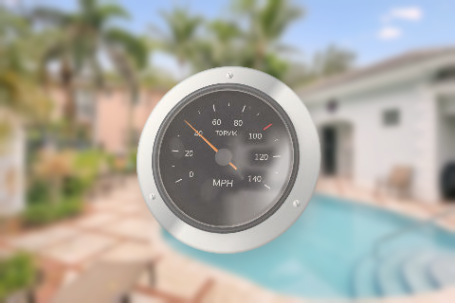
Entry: 40 mph
